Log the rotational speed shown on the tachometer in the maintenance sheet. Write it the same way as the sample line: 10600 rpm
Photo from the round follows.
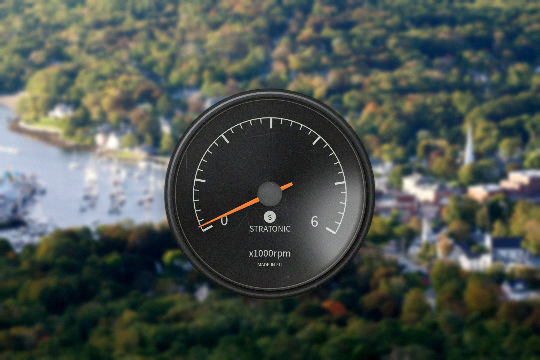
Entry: 100 rpm
